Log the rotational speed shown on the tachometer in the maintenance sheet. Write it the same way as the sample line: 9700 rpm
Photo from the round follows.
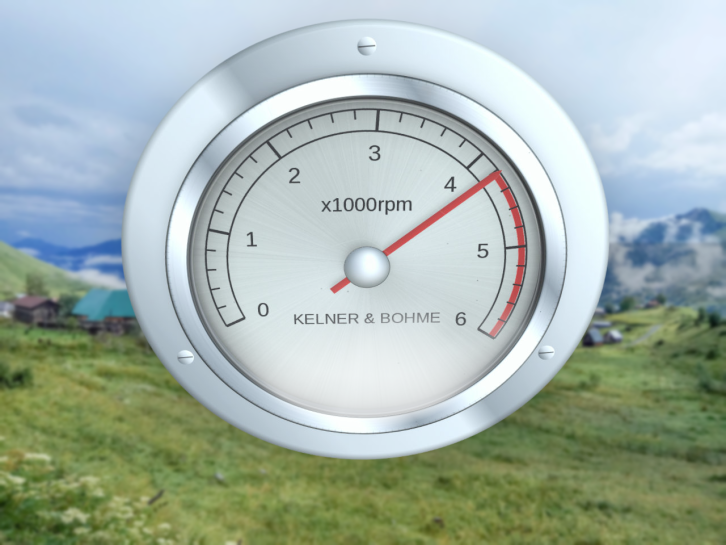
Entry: 4200 rpm
